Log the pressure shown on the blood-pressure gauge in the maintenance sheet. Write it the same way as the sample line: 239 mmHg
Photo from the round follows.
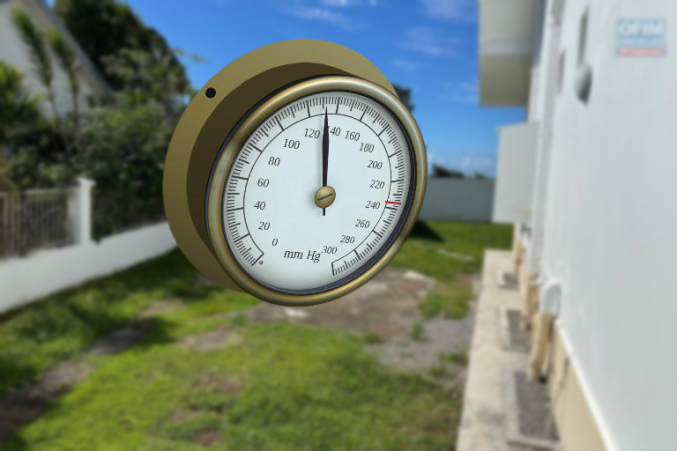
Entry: 130 mmHg
